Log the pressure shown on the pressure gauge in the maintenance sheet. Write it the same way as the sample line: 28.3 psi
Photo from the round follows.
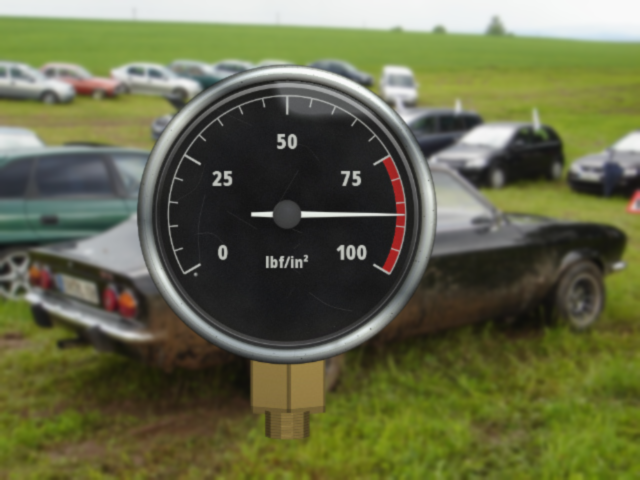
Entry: 87.5 psi
